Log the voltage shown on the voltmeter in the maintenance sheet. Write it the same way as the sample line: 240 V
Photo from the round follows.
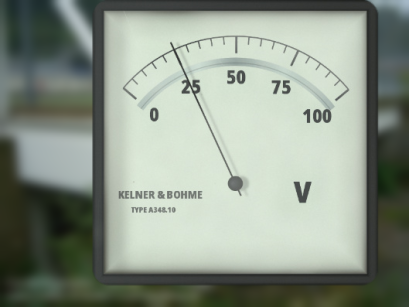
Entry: 25 V
